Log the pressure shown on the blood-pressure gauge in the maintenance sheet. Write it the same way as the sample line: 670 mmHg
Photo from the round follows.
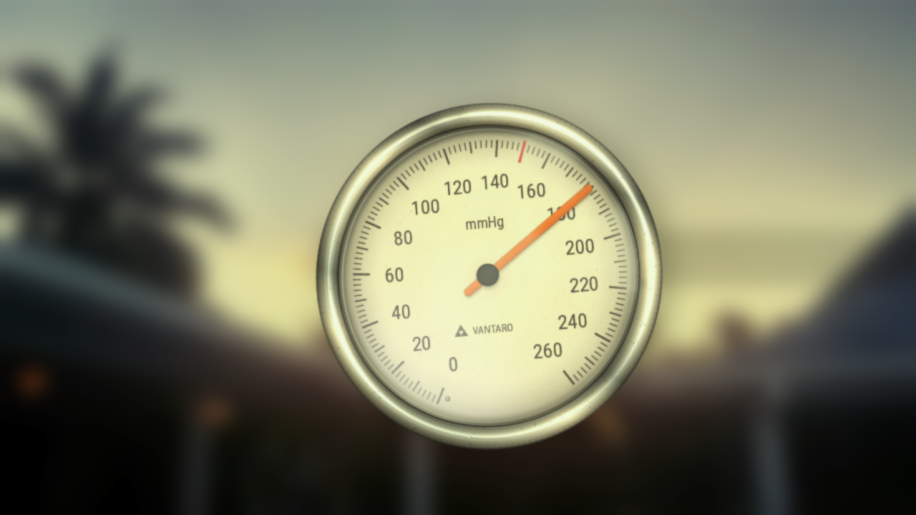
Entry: 180 mmHg
